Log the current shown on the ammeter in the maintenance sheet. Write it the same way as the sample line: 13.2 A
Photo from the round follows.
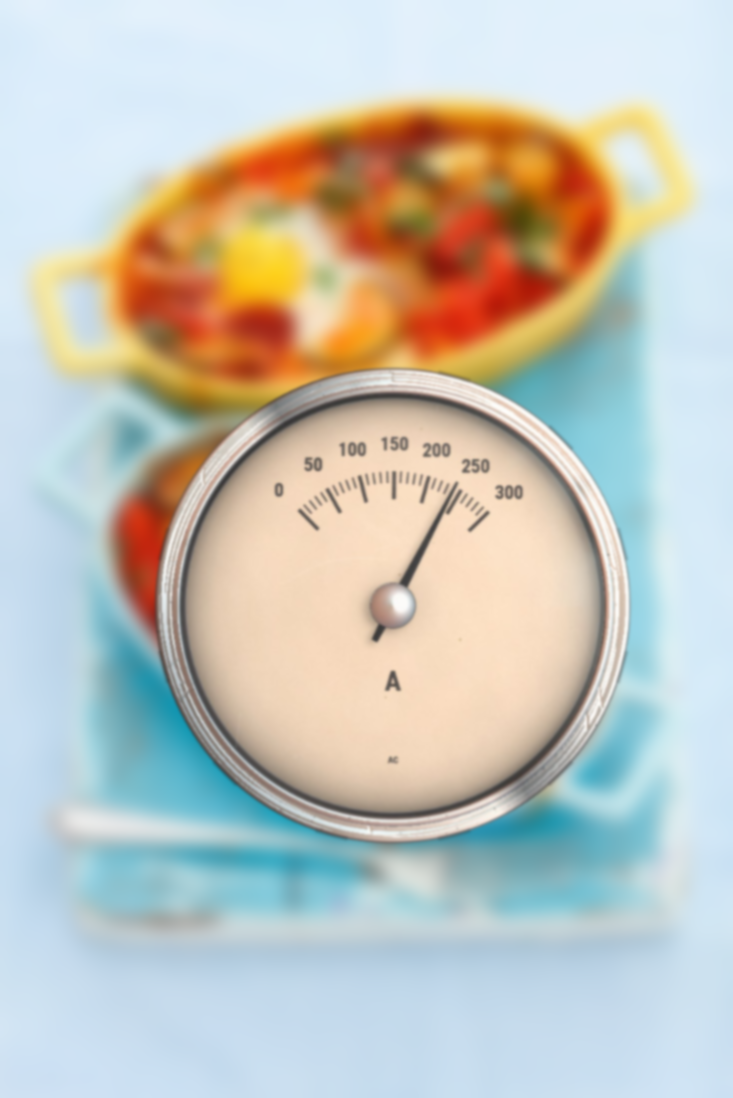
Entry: 240 A
